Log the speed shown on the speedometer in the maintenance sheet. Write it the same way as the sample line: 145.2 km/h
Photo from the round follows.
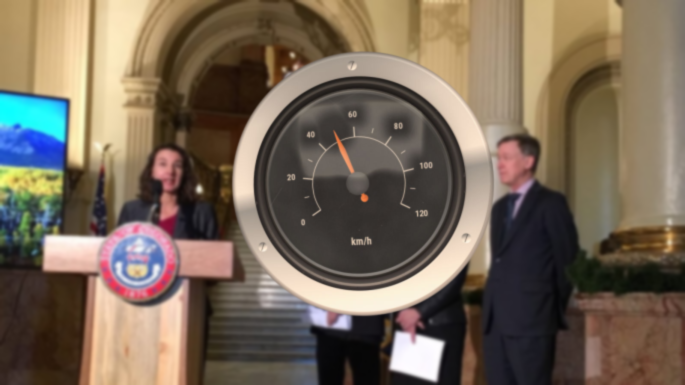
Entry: 50 km/h
